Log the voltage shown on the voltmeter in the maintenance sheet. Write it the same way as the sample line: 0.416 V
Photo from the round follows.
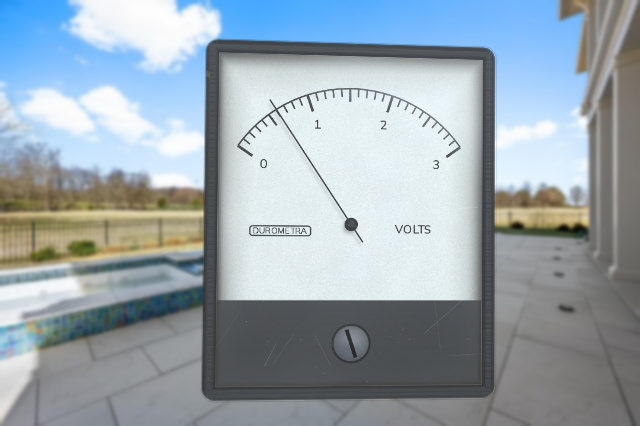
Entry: 0.6 V
